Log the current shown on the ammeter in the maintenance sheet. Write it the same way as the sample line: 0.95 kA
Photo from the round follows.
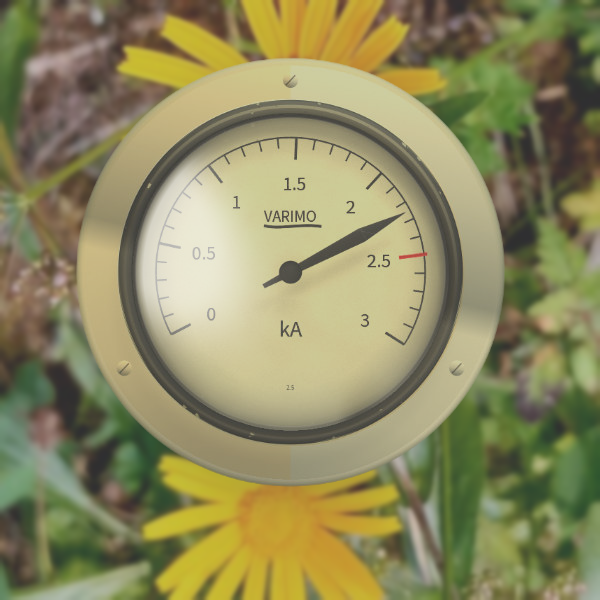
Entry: 2.25 kA
